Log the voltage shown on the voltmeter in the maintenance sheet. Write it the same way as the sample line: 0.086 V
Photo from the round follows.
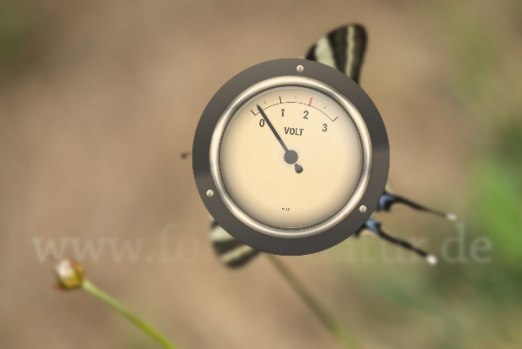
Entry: 0.25 V
